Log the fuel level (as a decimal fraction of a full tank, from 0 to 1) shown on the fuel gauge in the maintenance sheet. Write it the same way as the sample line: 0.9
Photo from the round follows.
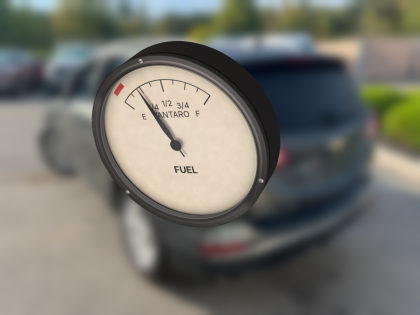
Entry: 0.25
